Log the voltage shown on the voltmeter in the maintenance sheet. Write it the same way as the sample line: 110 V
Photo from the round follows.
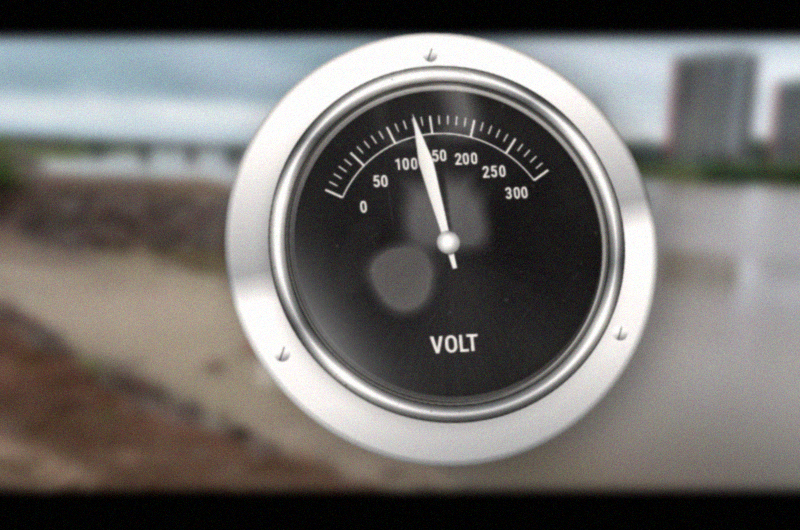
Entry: 130 V
